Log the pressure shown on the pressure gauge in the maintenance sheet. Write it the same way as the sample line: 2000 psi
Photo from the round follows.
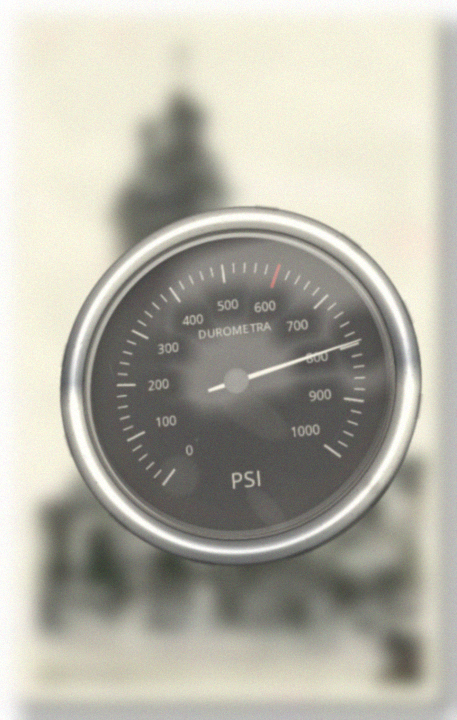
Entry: 800 psi
